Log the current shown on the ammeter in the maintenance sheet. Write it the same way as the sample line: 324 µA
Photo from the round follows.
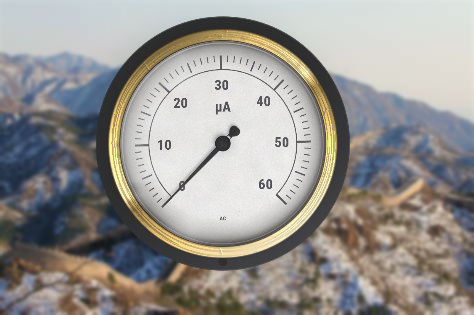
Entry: 0 µA
